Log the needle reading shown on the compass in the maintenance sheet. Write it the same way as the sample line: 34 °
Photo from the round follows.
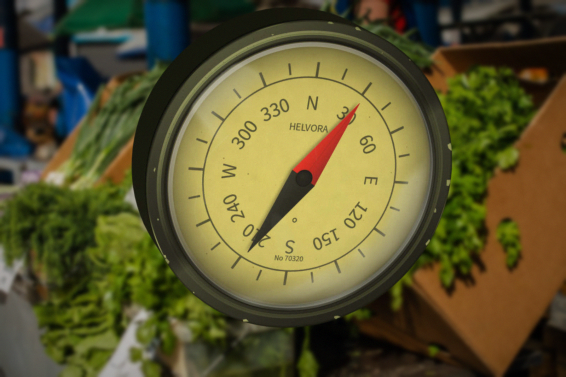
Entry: 30 °
